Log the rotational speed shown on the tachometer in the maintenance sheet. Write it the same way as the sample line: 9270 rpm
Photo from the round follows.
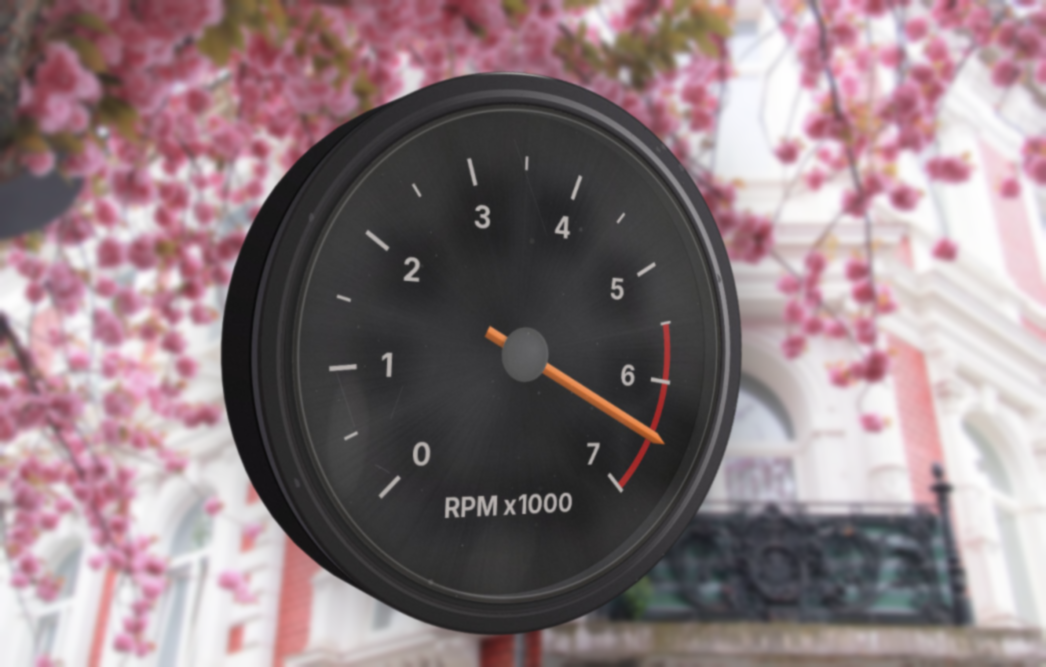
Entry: 6500 rpm
